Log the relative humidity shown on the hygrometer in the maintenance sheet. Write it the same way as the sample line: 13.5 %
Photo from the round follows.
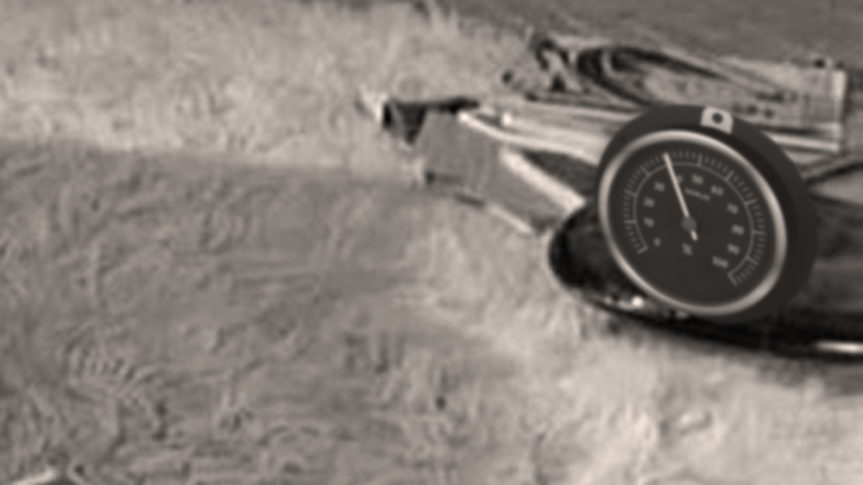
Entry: 40 %
